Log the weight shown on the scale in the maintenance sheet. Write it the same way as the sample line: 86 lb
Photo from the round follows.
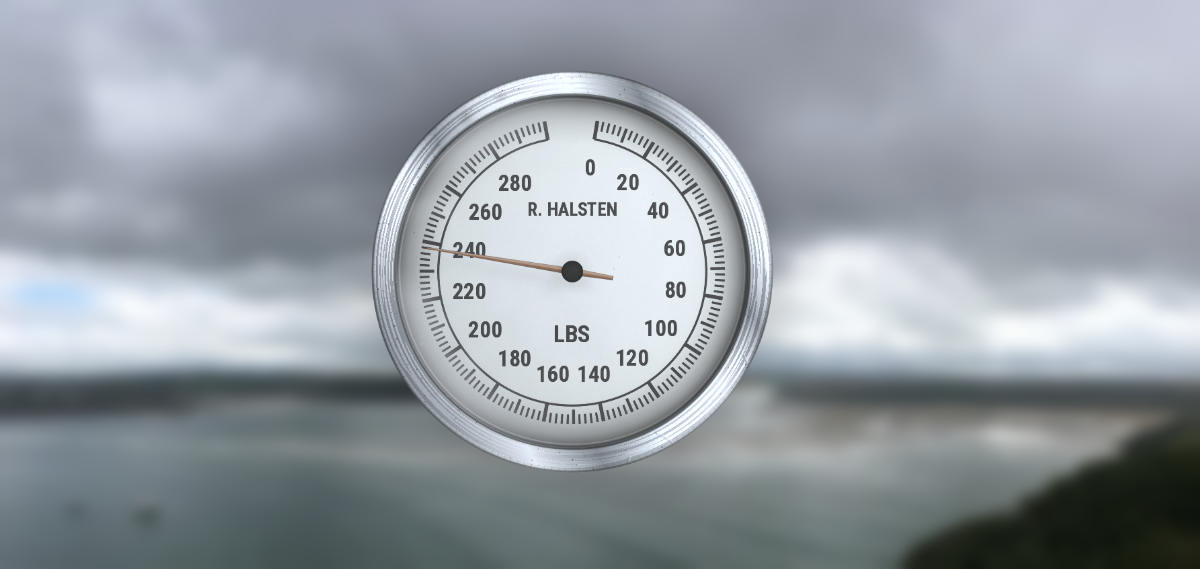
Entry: 238 lb
